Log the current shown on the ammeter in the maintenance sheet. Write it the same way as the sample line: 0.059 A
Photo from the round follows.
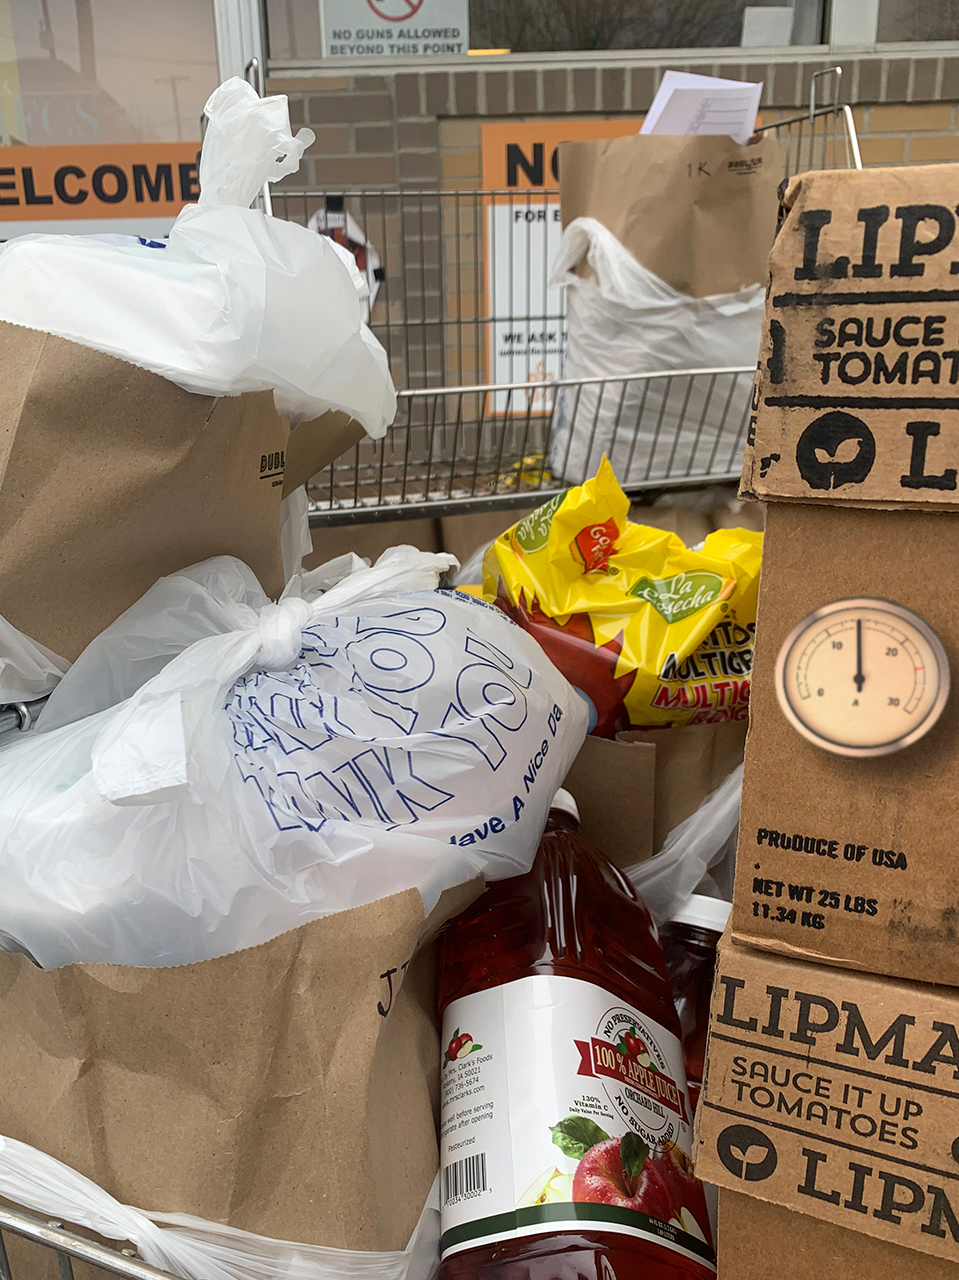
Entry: 14 A
